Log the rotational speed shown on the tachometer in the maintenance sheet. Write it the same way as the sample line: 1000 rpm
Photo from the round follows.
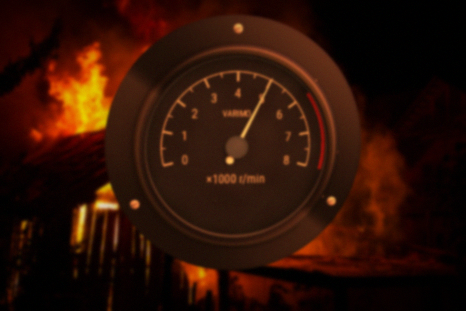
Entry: 5000 rpm
